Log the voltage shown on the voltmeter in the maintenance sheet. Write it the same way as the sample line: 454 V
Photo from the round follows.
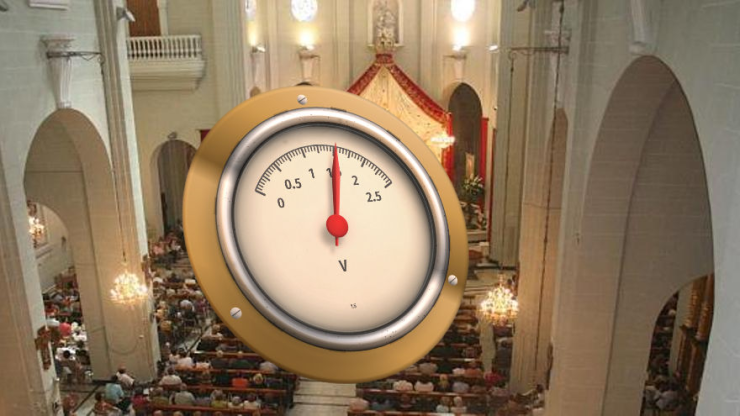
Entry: 1.5 V
